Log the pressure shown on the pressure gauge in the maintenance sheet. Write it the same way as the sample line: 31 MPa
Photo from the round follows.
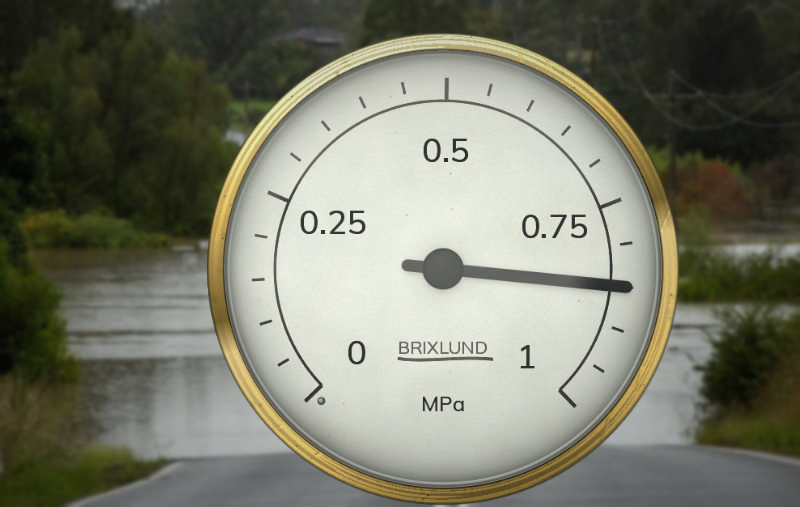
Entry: 0.85 MPa
